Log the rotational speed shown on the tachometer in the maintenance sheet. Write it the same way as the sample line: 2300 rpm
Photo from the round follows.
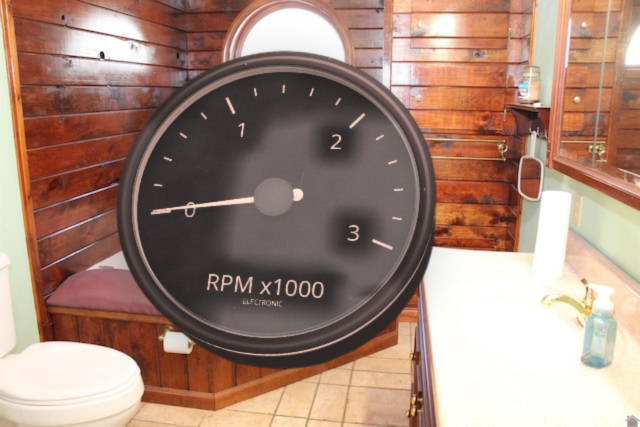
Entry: 0 rpm
